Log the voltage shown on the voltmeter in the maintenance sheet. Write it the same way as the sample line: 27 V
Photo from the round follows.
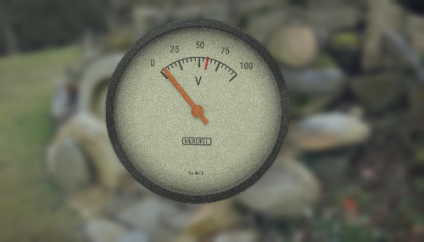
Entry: 5 V
